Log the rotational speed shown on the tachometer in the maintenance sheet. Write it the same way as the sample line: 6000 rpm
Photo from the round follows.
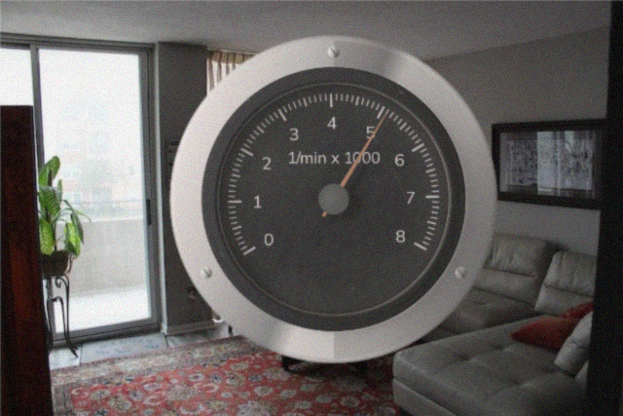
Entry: 5100 rpm
